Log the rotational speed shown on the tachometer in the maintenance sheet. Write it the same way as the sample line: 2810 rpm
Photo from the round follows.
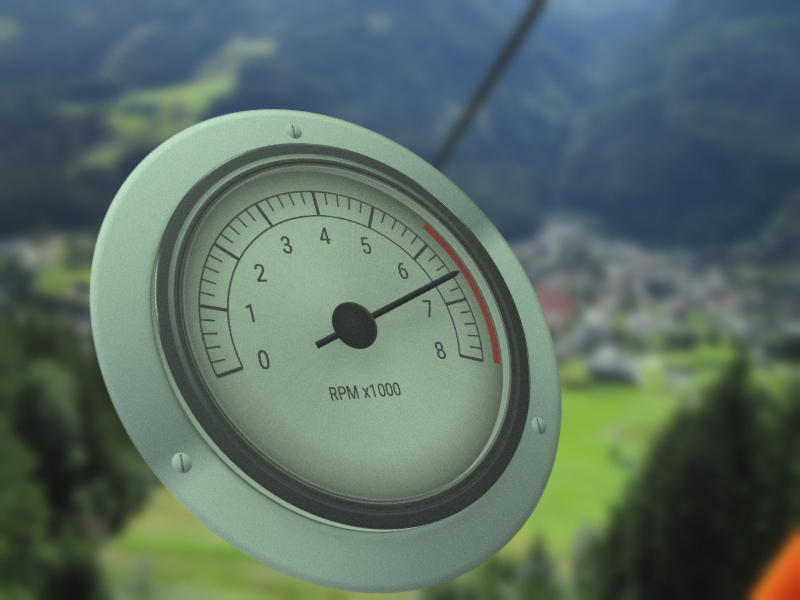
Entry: 6600 rpm
